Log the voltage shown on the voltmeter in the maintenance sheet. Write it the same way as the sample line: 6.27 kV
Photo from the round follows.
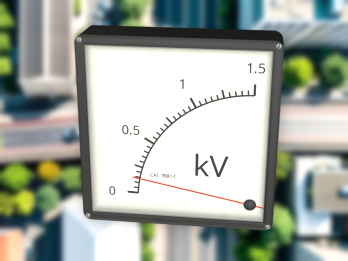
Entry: 0.15 kV
